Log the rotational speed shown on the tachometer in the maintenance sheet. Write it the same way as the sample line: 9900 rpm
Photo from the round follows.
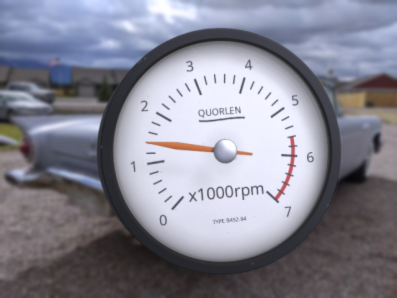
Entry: 1400 rpm
